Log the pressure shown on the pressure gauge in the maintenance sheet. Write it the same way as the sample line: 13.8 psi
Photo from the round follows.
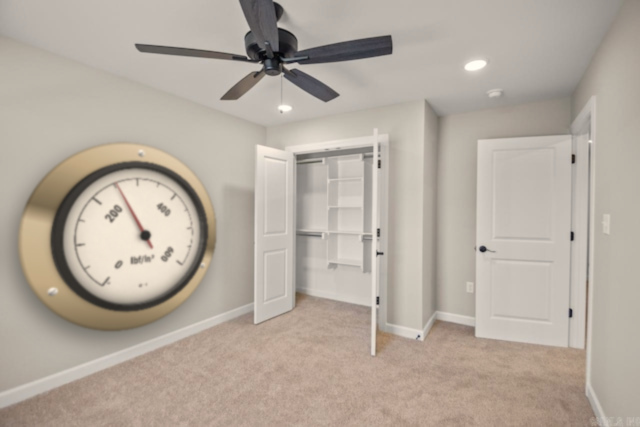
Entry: 250 psi
